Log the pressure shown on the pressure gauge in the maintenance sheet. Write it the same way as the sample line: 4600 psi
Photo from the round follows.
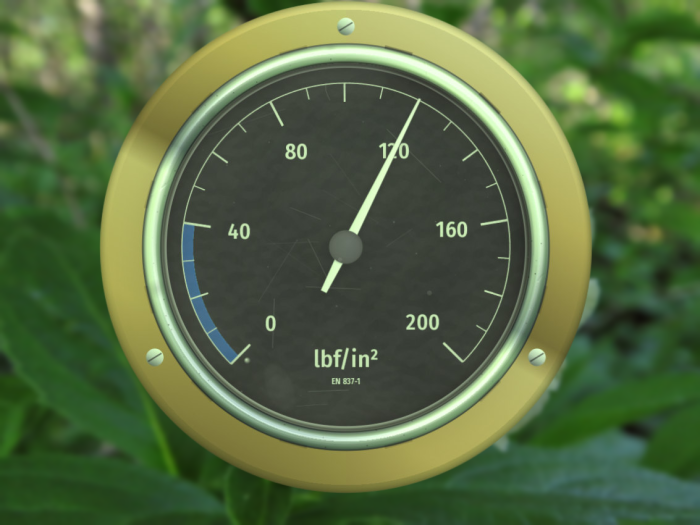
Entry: 120 psi
